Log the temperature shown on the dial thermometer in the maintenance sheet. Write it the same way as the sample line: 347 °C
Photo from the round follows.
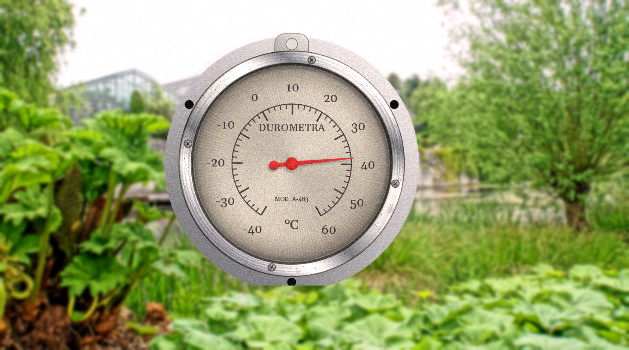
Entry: 38 °C
